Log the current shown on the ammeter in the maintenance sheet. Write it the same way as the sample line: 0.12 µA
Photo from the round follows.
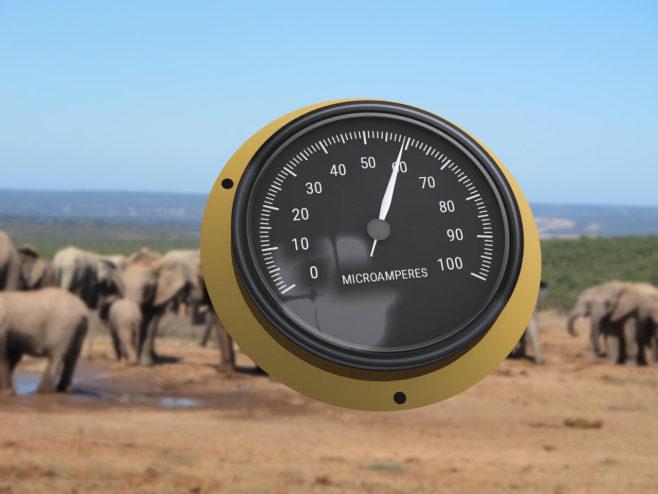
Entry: 59 µA
